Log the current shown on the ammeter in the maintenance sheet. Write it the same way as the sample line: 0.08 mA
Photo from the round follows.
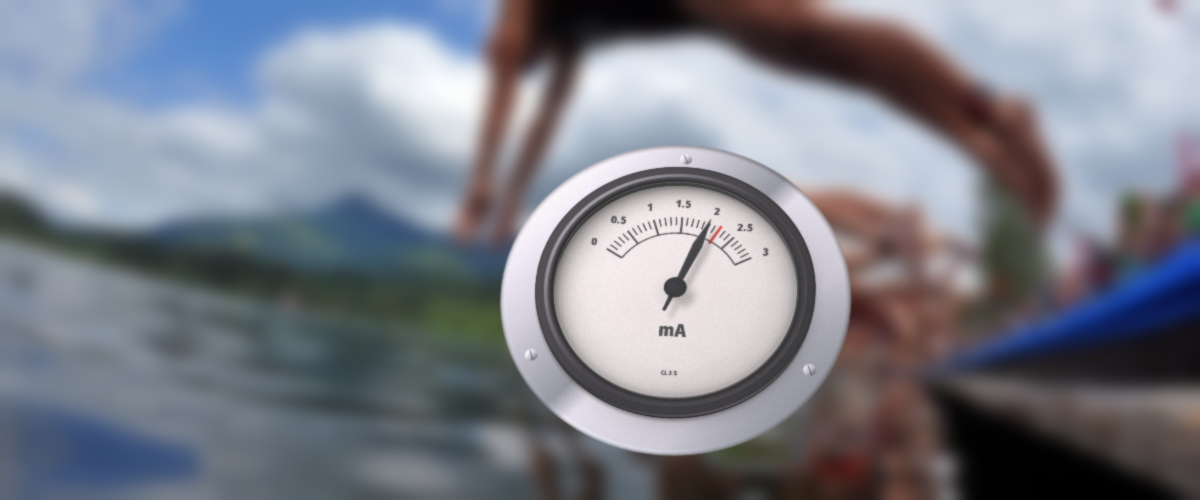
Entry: 2 mA
